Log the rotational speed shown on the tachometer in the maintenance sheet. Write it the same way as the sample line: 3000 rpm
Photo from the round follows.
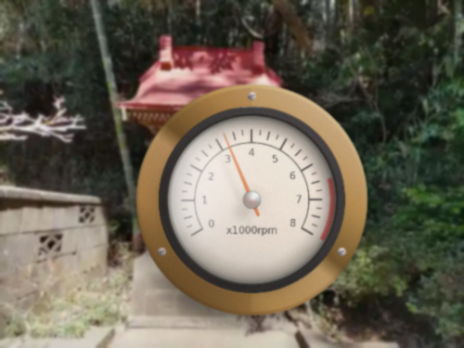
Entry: 3250 rpm
